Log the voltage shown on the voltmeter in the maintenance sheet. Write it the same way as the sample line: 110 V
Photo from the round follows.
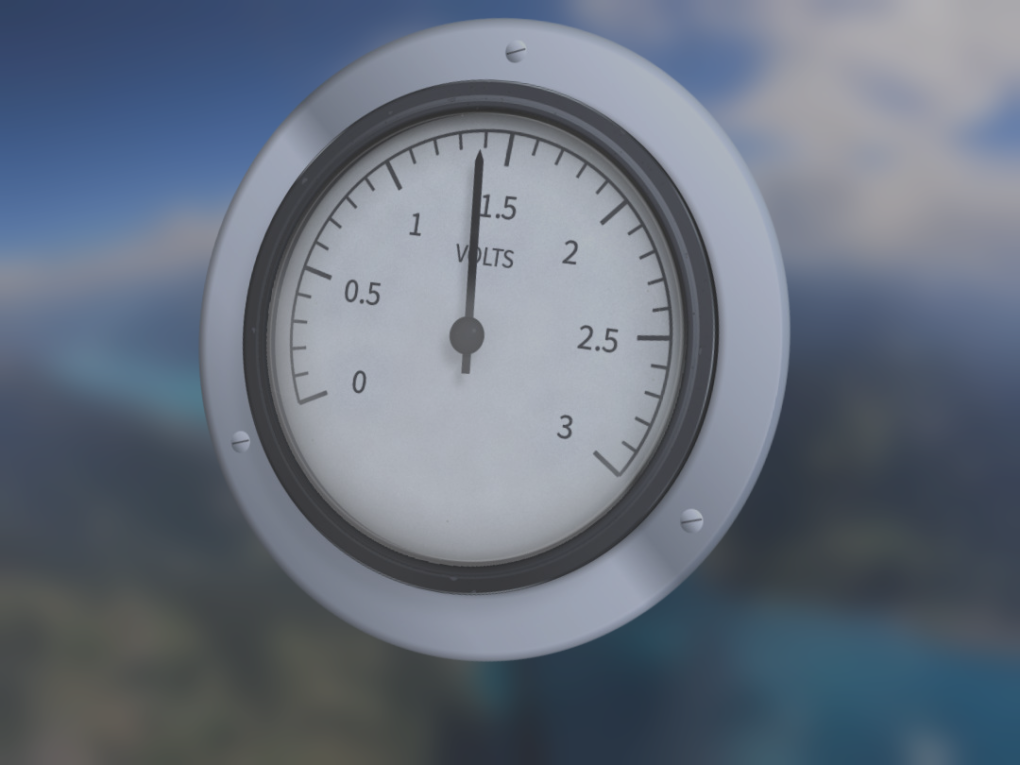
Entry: 1.4 V
